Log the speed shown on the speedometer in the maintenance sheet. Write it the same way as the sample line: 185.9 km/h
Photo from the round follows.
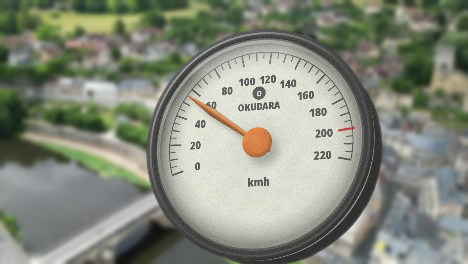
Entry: 55 km/h
